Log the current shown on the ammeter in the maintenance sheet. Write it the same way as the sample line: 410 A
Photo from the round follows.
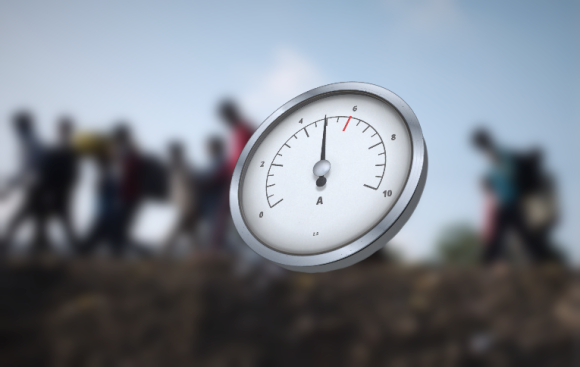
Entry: 5 A
